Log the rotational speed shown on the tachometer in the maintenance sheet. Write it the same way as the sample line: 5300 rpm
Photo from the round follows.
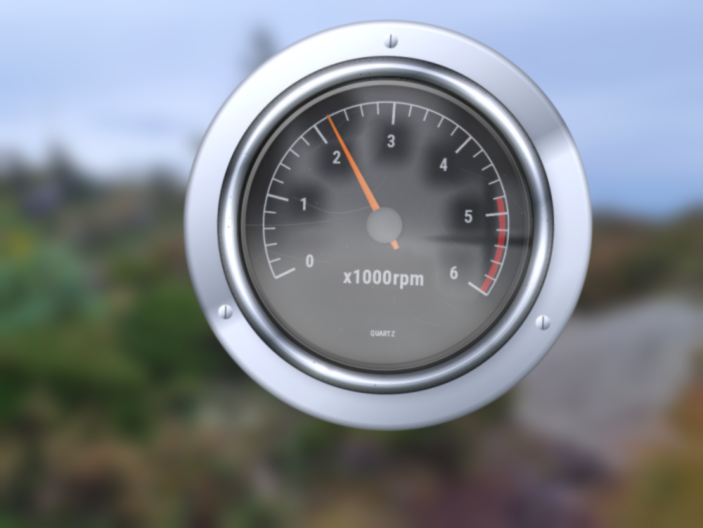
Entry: 2200 rpm
